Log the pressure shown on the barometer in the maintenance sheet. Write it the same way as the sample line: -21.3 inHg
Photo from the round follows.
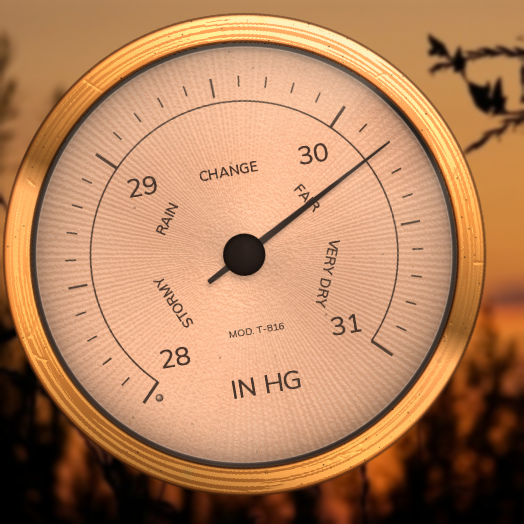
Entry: 30.2 inHg
